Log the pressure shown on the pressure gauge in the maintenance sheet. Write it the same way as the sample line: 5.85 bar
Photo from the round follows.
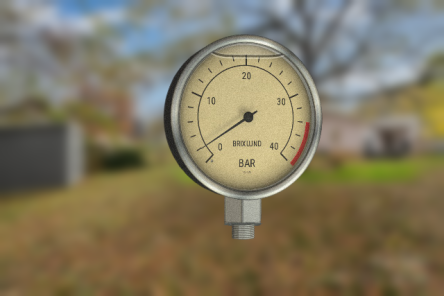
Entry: 2 bar
